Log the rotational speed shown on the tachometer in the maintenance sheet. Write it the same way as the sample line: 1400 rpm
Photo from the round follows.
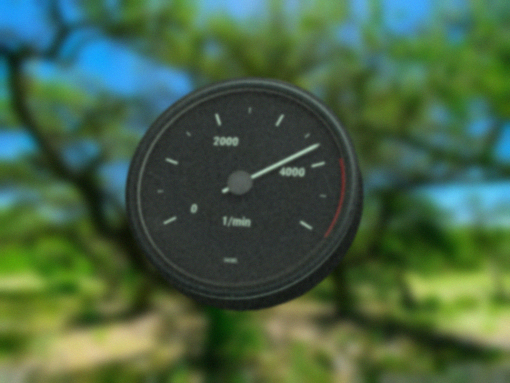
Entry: 3750 rpm
